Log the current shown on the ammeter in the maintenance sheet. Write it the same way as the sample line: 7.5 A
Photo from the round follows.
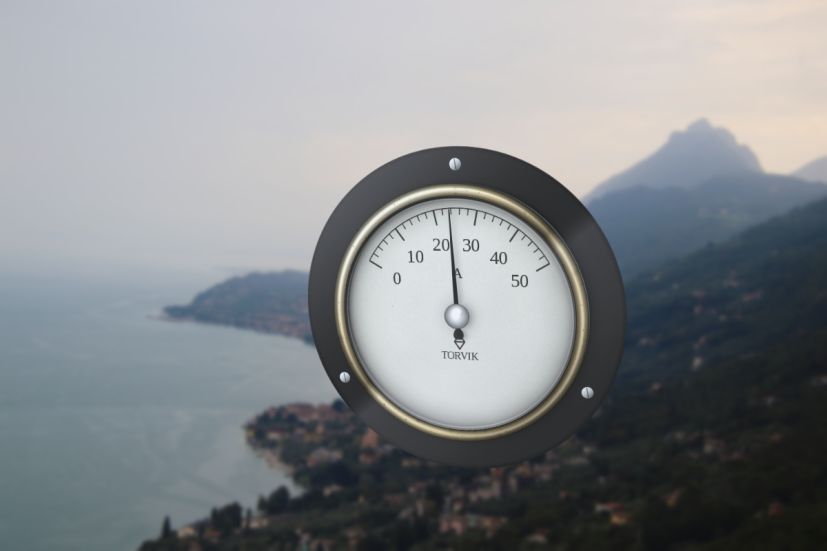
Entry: 24 A
